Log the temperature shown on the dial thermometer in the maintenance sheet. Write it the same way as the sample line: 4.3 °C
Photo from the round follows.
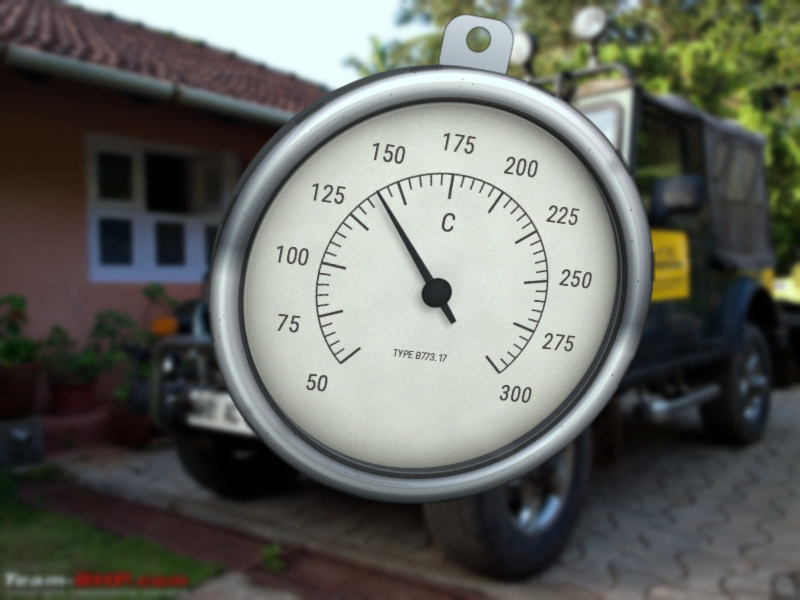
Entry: 140 °C
